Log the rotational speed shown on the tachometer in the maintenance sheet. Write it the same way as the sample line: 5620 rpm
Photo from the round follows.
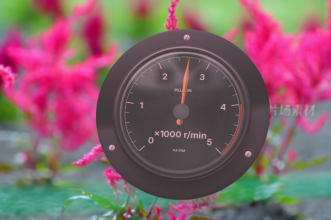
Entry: 2600 rpm
